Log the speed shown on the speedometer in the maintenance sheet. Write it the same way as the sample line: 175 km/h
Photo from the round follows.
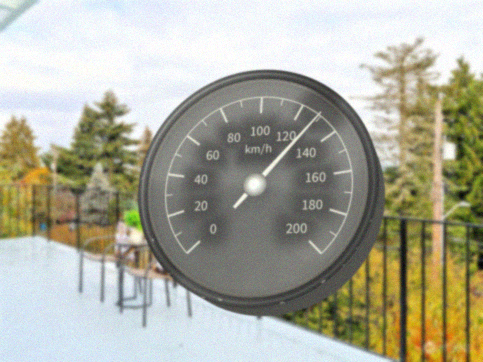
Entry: 130 km/h
